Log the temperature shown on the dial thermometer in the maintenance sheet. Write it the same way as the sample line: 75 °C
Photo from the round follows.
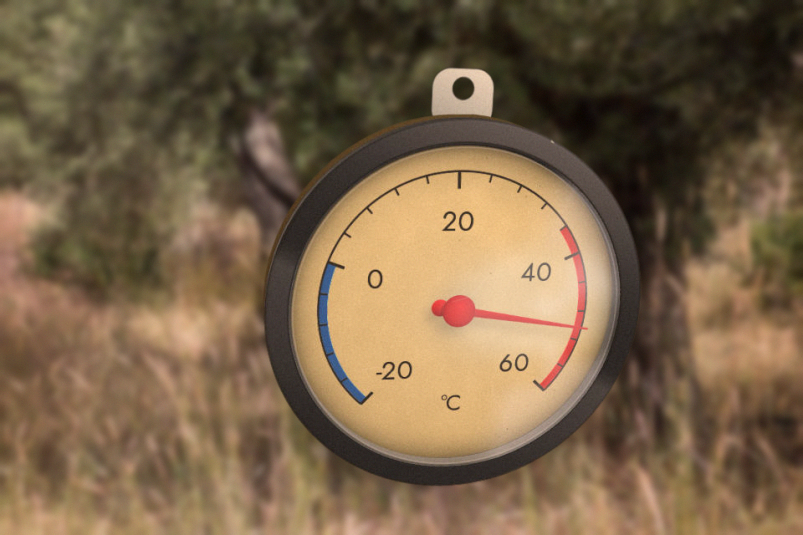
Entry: 50 °C
